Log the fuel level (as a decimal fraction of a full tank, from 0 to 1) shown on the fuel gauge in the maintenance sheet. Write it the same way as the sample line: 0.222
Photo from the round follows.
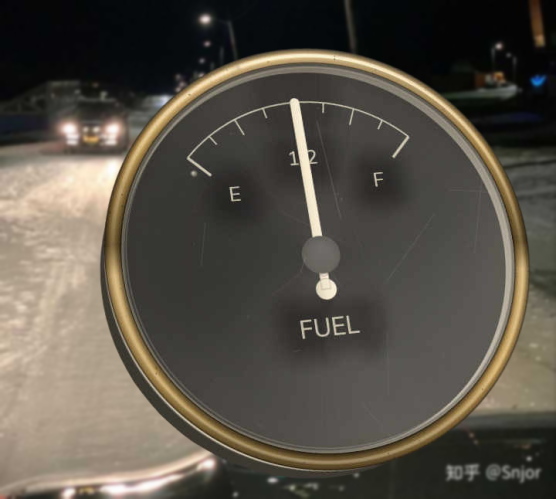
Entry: 0.5
